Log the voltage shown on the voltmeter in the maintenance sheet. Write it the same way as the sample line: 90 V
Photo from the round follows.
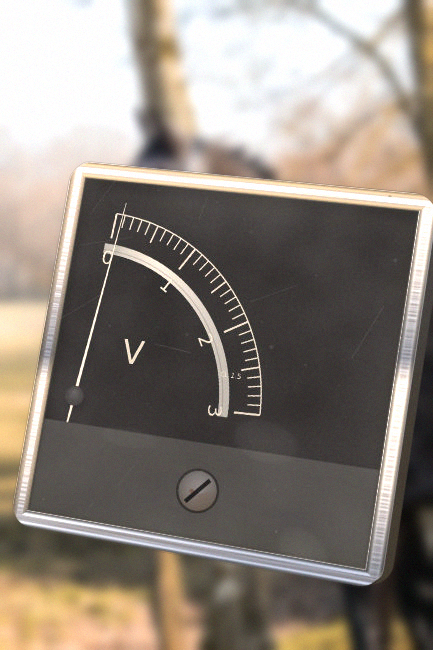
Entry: 0.1 V
